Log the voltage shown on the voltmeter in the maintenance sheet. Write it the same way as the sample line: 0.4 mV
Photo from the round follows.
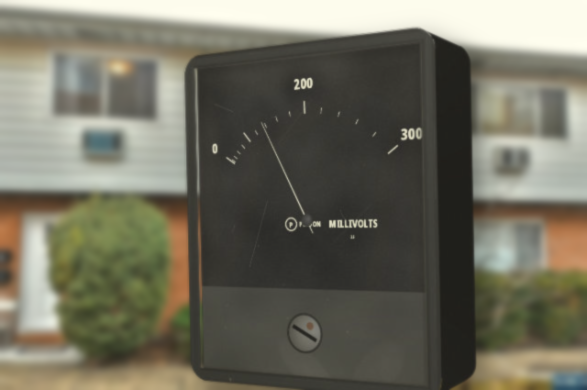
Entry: 140 mV
